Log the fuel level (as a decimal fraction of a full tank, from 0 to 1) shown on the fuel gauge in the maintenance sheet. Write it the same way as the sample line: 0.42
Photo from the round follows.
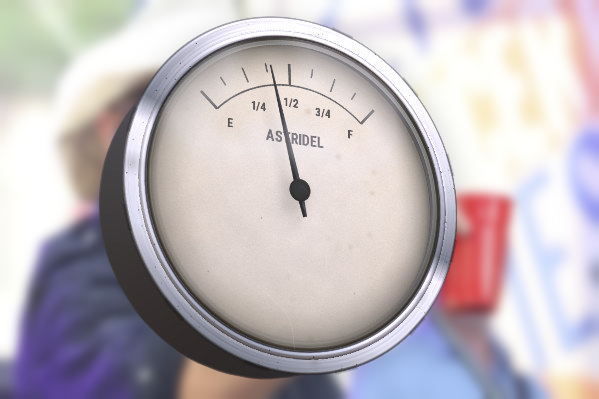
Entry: 0.375
